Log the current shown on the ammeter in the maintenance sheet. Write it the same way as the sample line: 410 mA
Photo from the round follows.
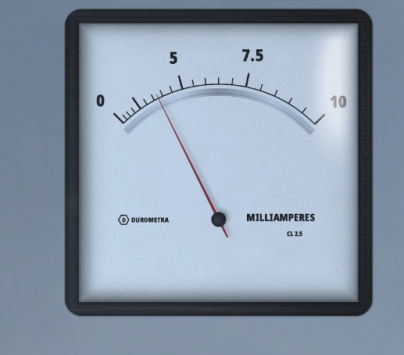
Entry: 3.75 mA
